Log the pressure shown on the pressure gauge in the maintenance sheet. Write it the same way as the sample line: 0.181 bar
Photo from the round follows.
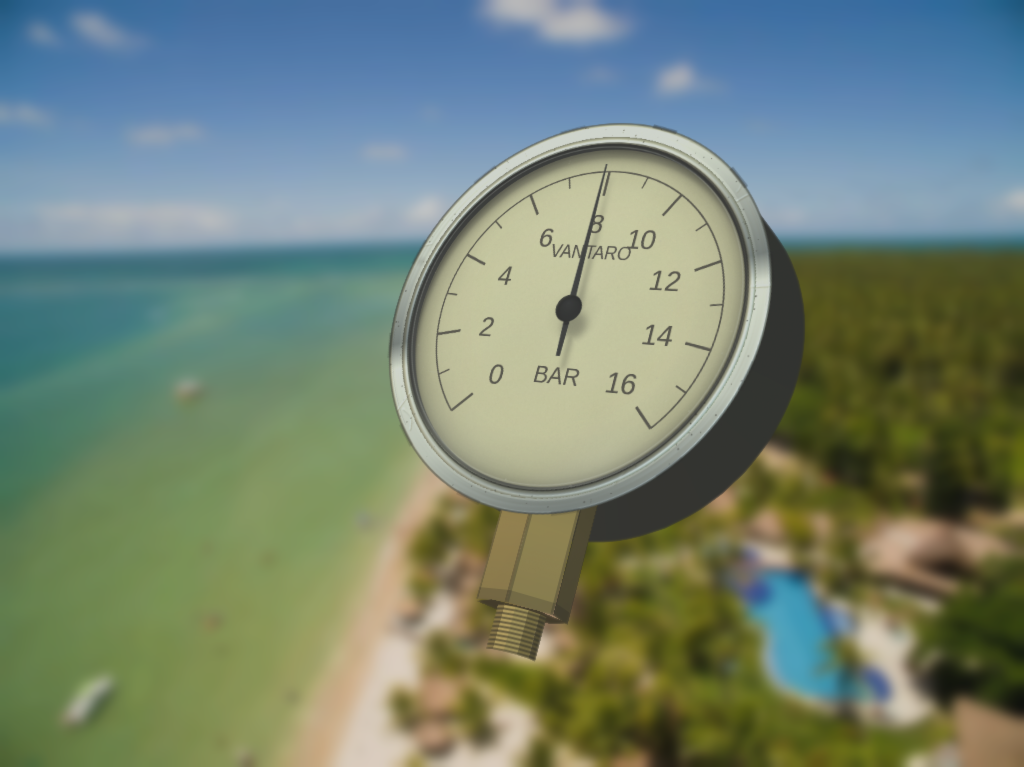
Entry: 8 bar
